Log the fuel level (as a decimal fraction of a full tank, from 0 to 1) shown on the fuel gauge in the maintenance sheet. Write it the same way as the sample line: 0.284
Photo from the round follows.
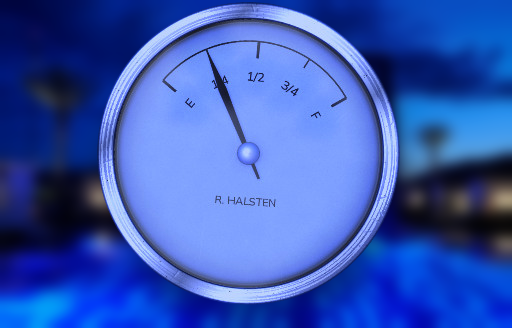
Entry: 0.25
